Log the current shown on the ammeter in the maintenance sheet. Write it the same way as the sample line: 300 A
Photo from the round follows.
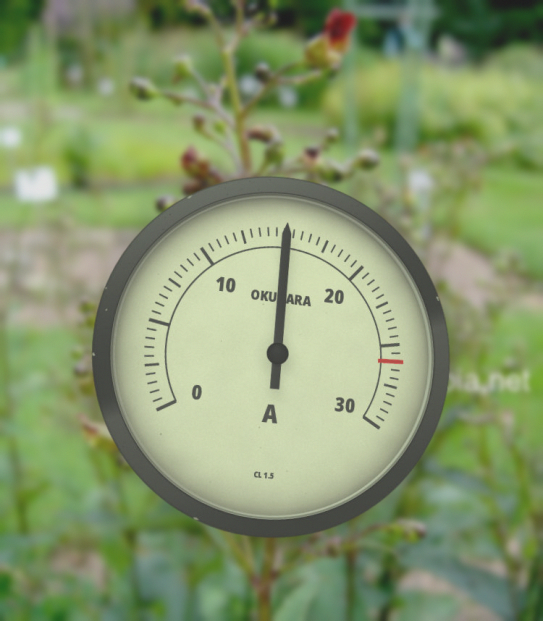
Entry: 15 A
